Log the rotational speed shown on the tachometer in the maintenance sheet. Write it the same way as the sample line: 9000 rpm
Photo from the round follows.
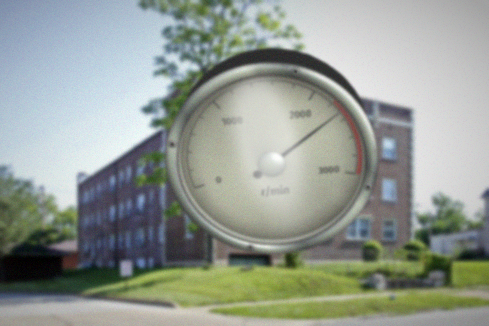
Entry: 2300 rpm
